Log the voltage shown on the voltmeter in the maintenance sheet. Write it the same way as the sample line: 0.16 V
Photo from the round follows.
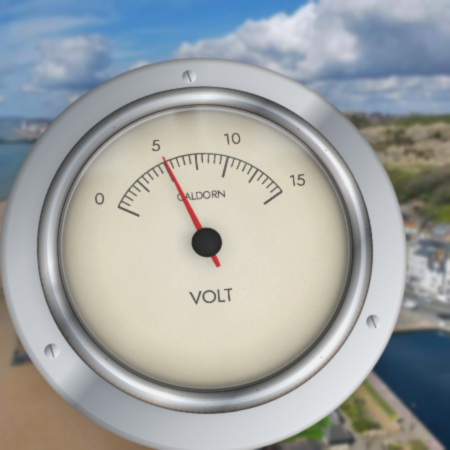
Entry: 5 V
